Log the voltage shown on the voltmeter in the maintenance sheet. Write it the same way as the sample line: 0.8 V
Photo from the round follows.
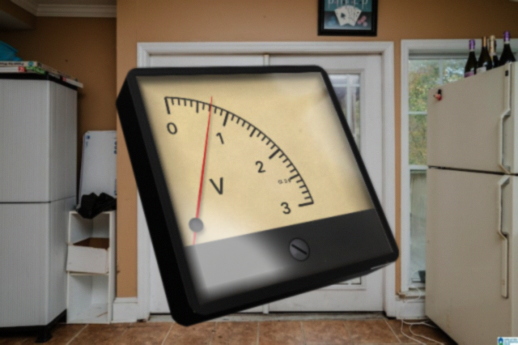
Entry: 0.7 V
